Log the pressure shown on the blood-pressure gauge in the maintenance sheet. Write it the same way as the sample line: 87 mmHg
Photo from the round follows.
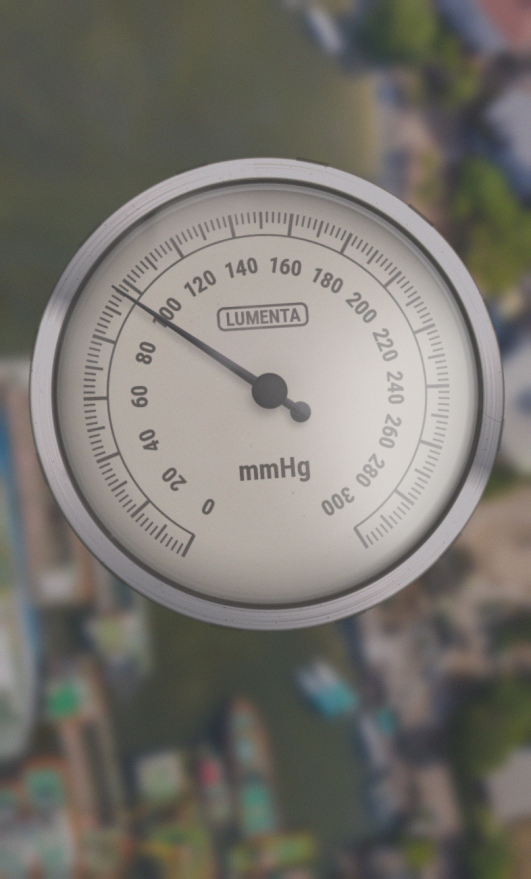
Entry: 96 mmHg
